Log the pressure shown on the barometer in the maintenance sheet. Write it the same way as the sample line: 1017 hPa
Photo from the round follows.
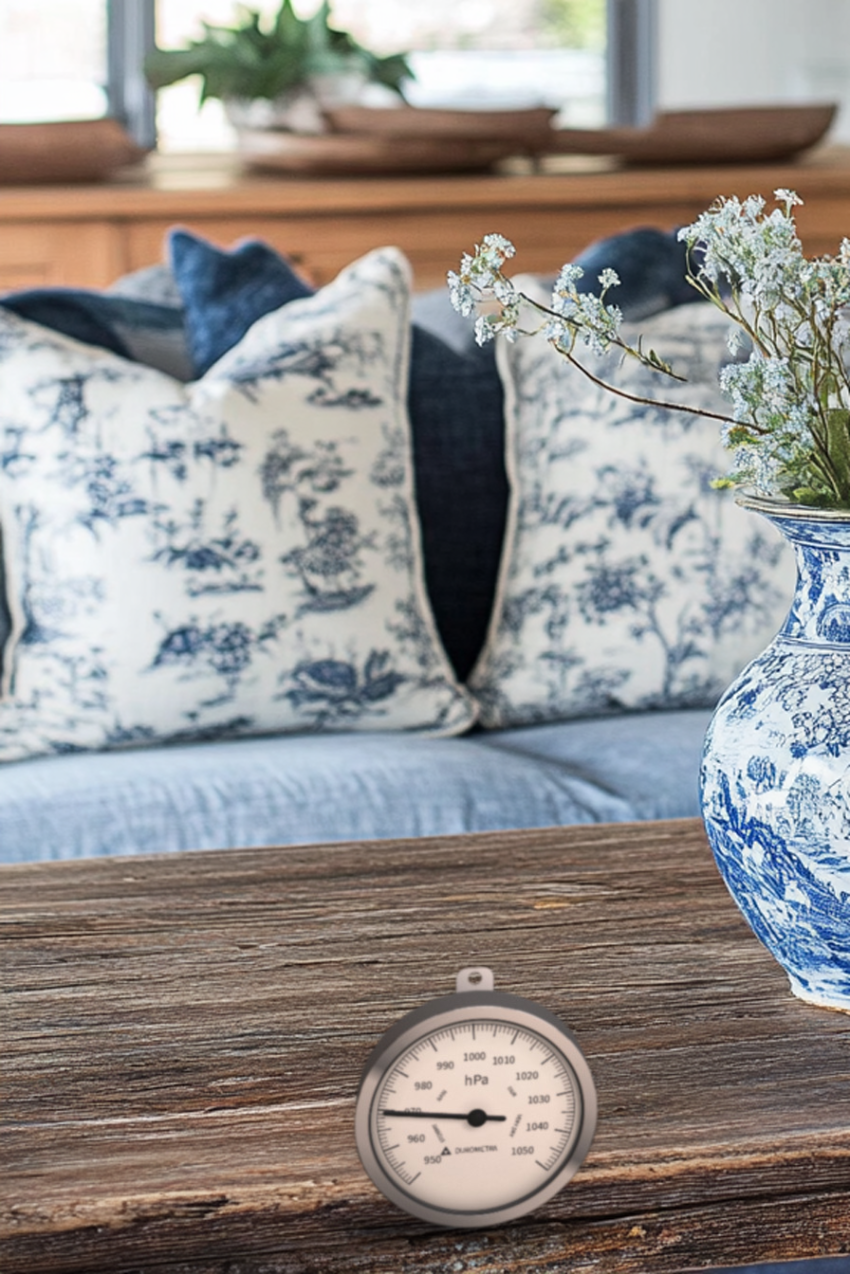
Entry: 970 hPa
